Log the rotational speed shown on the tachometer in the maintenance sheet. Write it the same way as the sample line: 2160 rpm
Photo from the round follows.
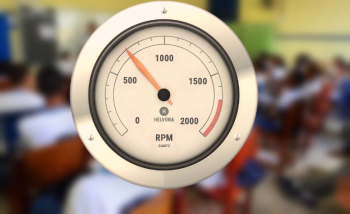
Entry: 700 rpm
